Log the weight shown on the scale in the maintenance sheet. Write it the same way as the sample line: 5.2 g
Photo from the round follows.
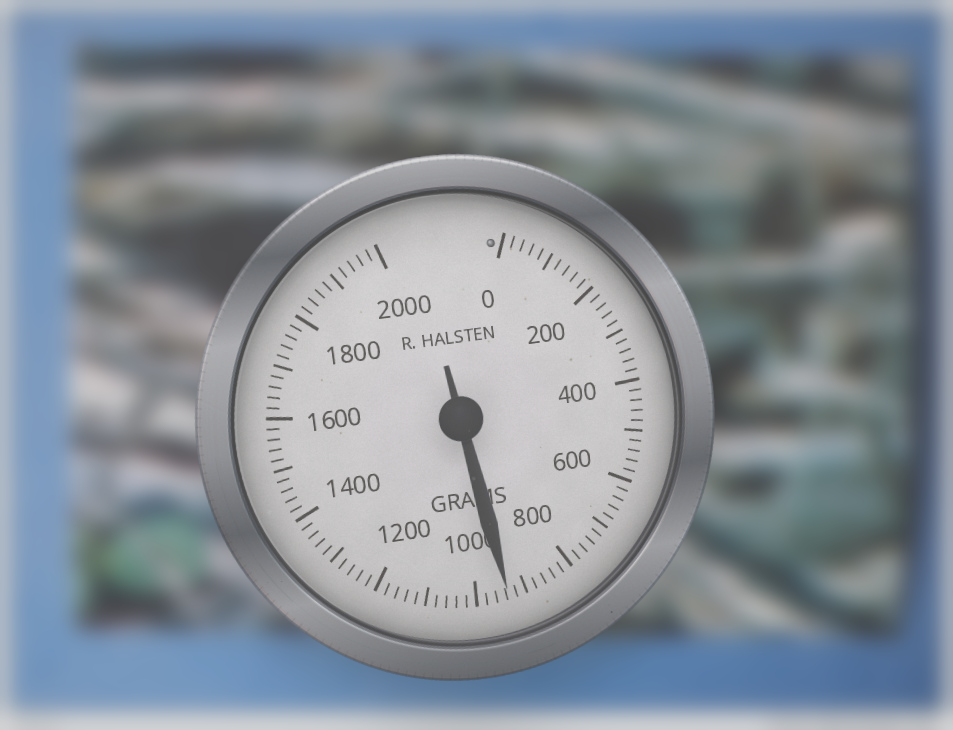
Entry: 940 g
